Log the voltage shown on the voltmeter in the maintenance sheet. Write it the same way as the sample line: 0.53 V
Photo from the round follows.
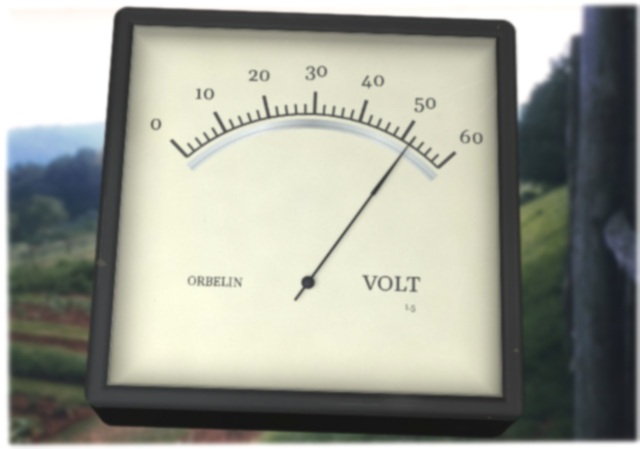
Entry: 52 V
